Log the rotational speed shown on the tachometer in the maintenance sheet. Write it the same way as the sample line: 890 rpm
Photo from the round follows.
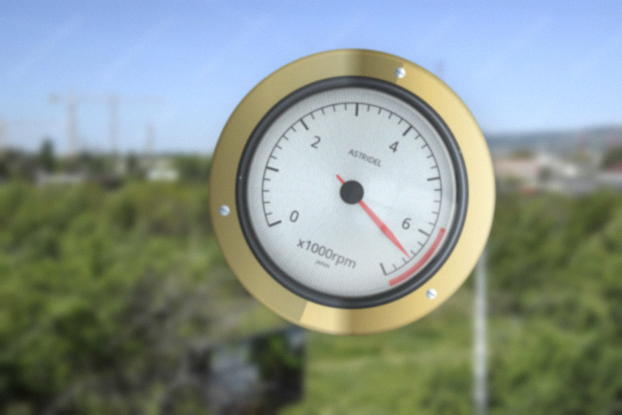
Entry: 6500 rpm
